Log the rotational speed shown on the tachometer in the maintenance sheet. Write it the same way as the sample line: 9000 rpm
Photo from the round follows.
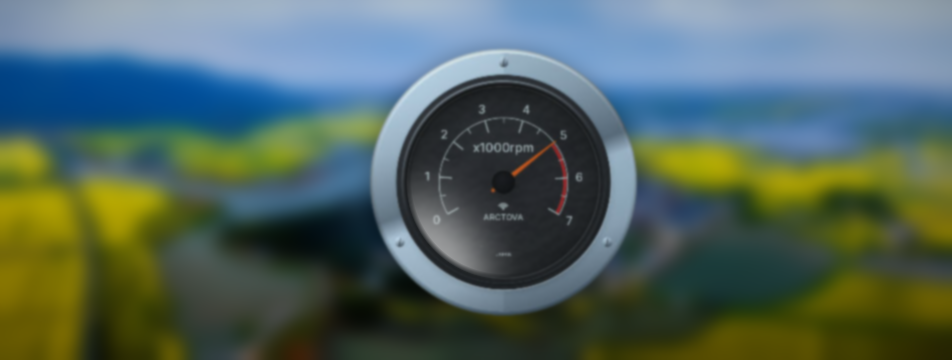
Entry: 5000 rpm
